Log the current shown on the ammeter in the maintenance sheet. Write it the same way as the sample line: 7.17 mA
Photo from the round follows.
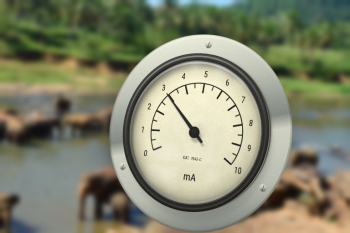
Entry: 3 mA
